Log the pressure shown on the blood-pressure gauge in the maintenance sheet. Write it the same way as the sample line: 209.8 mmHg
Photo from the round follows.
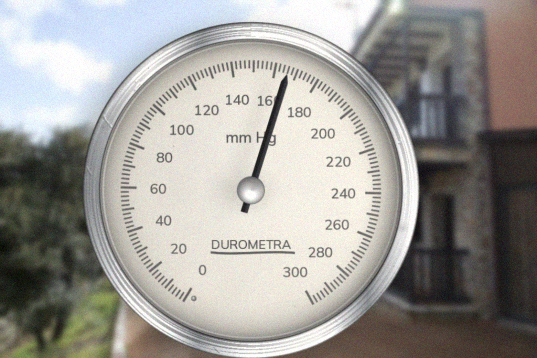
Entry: 166 mmHg
